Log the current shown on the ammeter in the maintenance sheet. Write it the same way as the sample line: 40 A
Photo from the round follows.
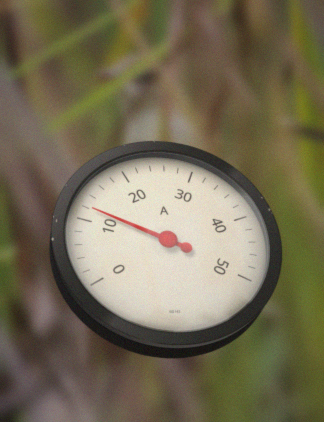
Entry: 12 A
